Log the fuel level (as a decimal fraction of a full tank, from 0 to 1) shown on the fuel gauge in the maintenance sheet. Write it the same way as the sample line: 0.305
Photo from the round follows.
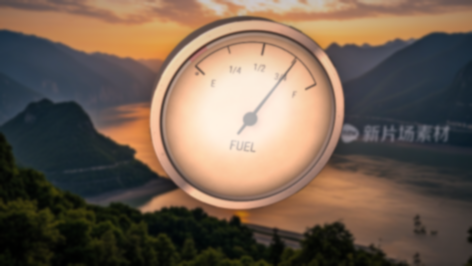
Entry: 0.75
